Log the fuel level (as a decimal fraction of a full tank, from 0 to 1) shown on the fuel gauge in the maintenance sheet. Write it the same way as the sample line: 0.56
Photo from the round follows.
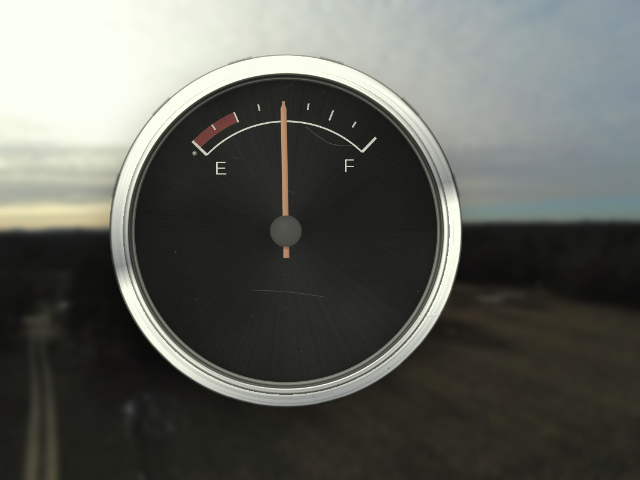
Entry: 0.5
